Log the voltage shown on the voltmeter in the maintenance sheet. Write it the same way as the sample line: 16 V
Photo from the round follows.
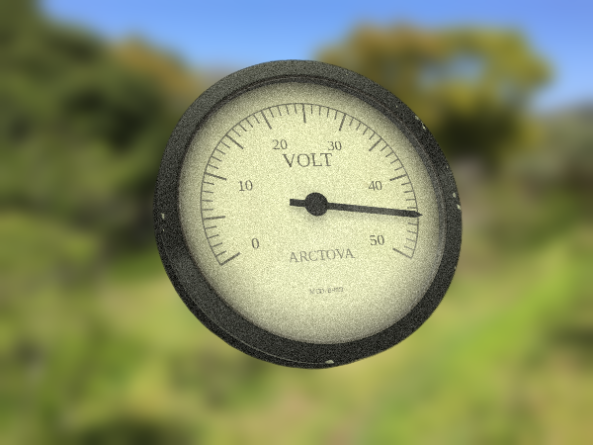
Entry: 45 V
